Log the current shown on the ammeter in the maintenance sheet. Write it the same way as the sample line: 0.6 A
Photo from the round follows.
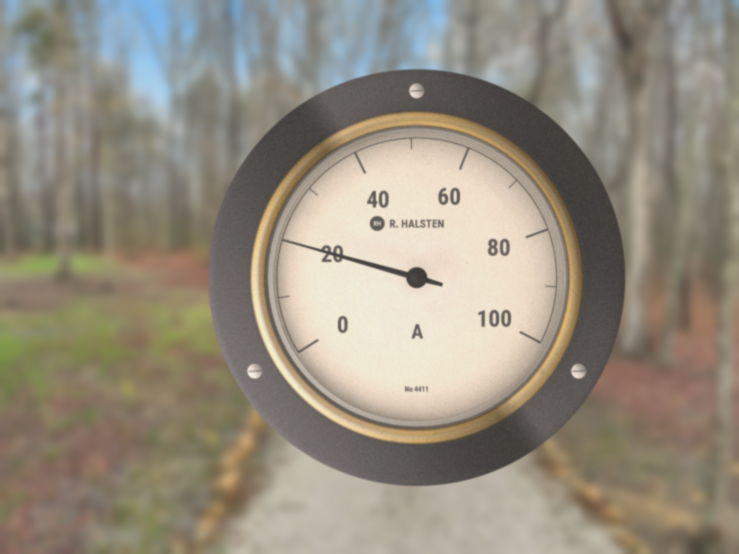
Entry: 20 A
